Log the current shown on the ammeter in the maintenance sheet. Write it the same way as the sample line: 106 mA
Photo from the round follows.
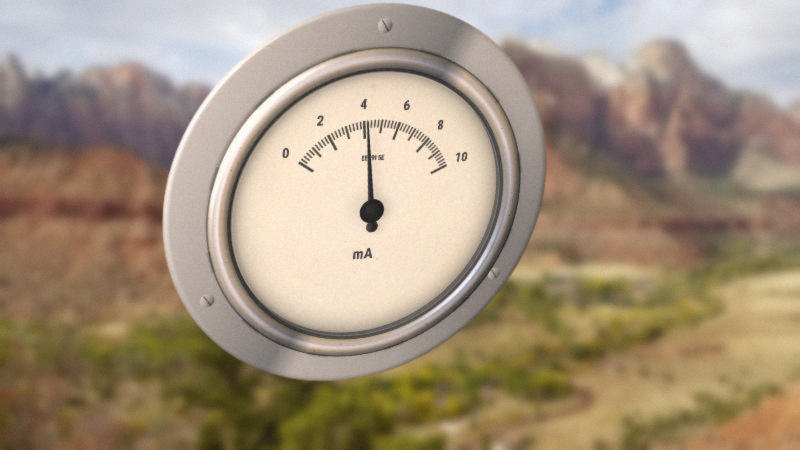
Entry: 4 mA
